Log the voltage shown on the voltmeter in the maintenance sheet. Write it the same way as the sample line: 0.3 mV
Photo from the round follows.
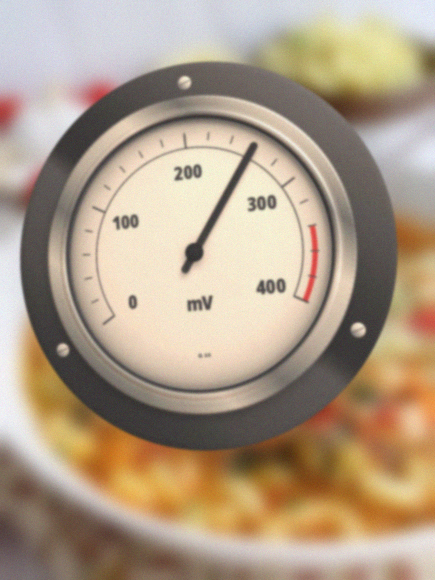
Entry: 260 mV
